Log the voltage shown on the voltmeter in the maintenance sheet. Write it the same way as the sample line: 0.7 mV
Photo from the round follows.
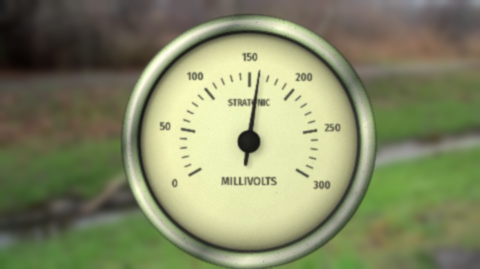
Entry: 160 mV
